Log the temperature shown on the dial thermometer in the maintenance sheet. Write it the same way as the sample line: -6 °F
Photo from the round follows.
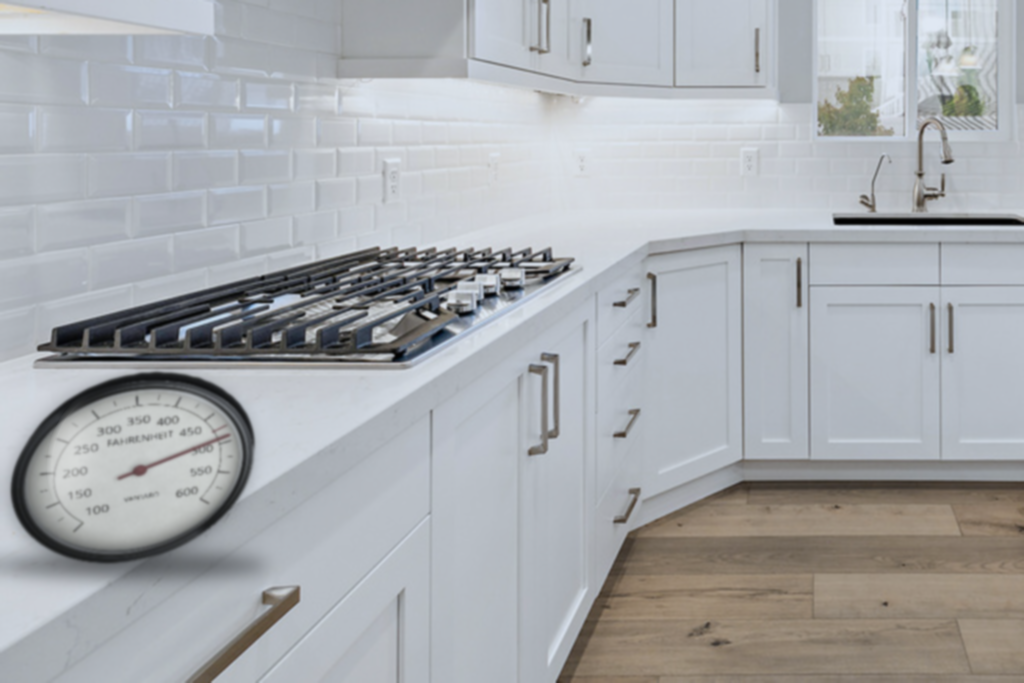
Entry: 487.5 °F
